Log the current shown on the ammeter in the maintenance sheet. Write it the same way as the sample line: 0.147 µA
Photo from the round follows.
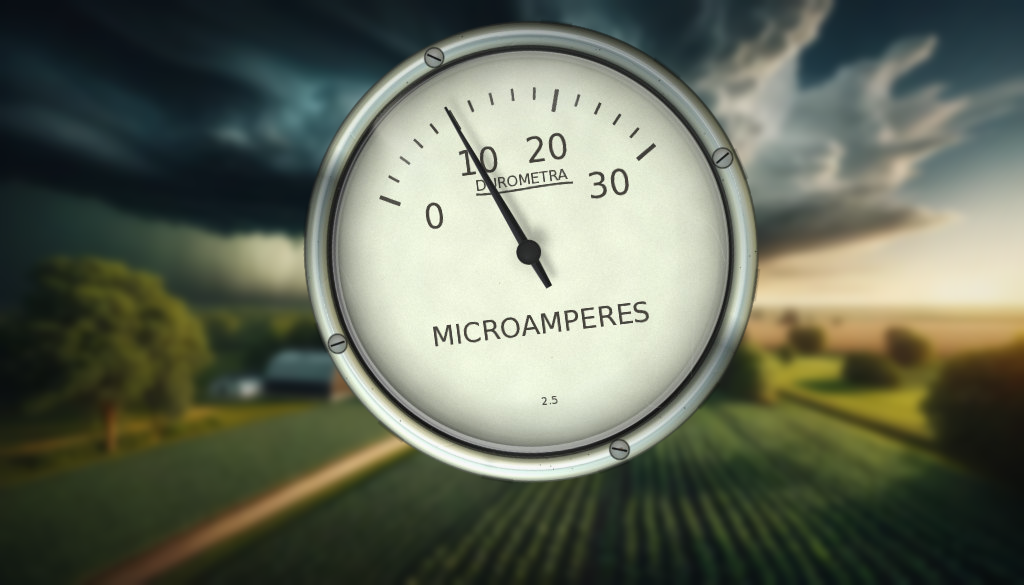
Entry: 10 µA
